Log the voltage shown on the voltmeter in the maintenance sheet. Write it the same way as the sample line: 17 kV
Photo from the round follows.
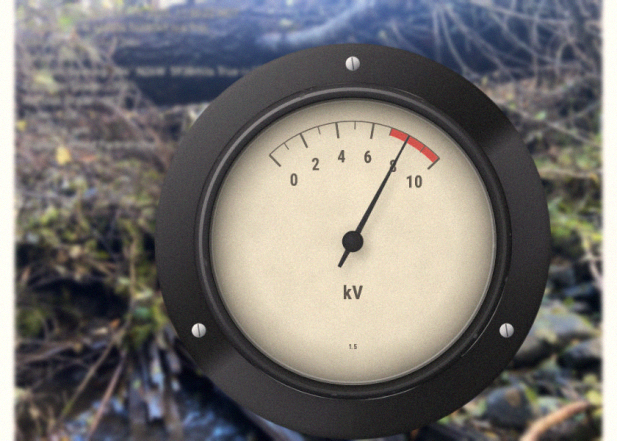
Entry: 8 kV
